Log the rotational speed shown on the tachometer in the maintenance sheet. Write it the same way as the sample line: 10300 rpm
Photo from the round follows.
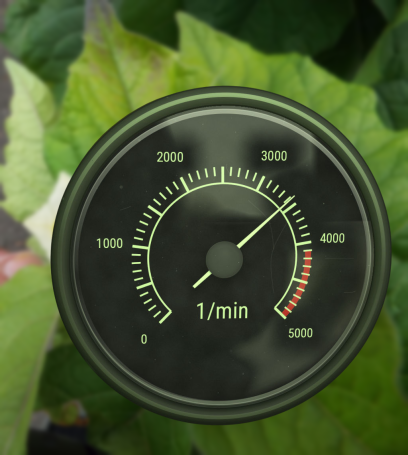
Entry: 3400 rpm
